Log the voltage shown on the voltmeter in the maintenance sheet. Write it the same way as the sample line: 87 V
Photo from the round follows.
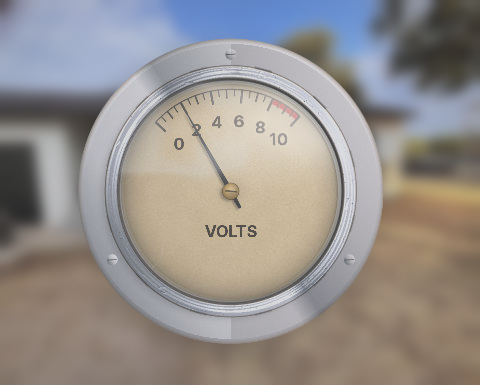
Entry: 2 V
